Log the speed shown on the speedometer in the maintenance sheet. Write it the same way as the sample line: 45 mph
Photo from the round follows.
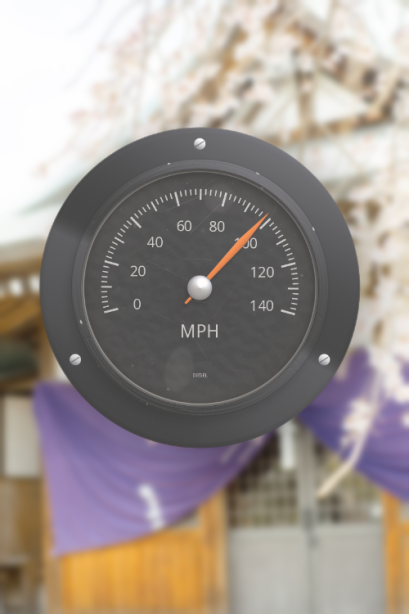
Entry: 98 mph
